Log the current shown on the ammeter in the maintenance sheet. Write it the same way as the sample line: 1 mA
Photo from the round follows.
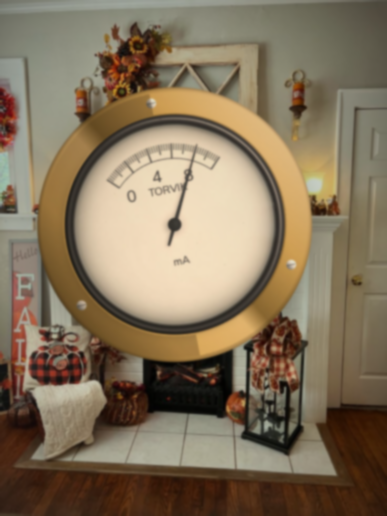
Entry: 8 mA
